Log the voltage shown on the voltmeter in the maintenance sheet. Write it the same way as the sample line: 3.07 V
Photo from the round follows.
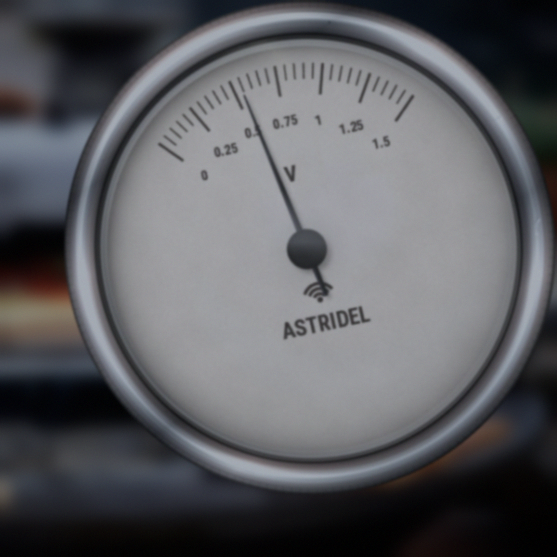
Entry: 0.55 V
